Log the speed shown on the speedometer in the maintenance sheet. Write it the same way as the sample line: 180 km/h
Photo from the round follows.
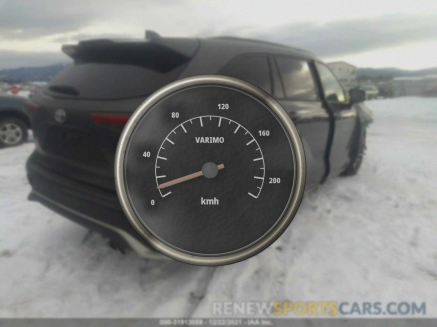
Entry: 10 km/h
